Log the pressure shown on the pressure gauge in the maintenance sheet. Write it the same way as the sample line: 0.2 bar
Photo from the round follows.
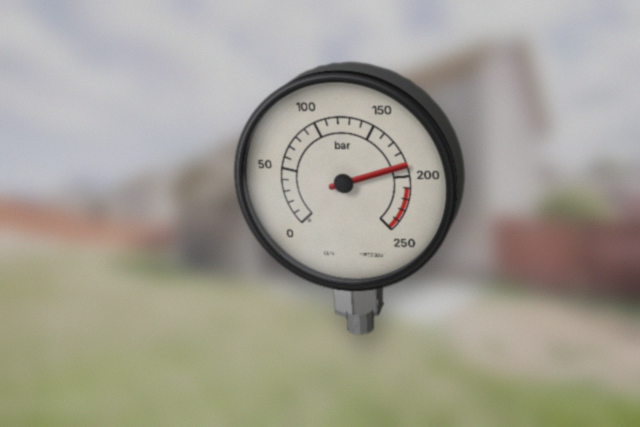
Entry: 190 bar
